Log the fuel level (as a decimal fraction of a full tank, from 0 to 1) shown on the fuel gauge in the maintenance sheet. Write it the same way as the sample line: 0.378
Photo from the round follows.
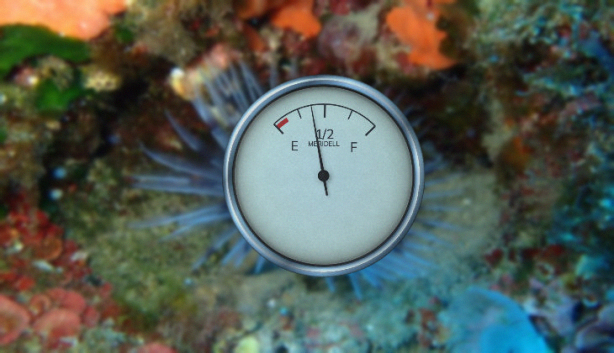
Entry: 0.375
